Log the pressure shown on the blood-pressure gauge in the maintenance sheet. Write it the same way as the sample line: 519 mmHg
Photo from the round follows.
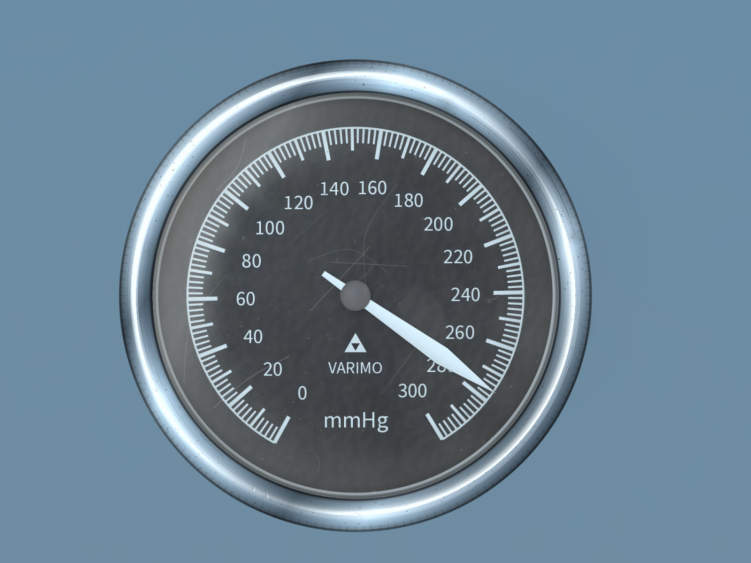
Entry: 276 mmHg
